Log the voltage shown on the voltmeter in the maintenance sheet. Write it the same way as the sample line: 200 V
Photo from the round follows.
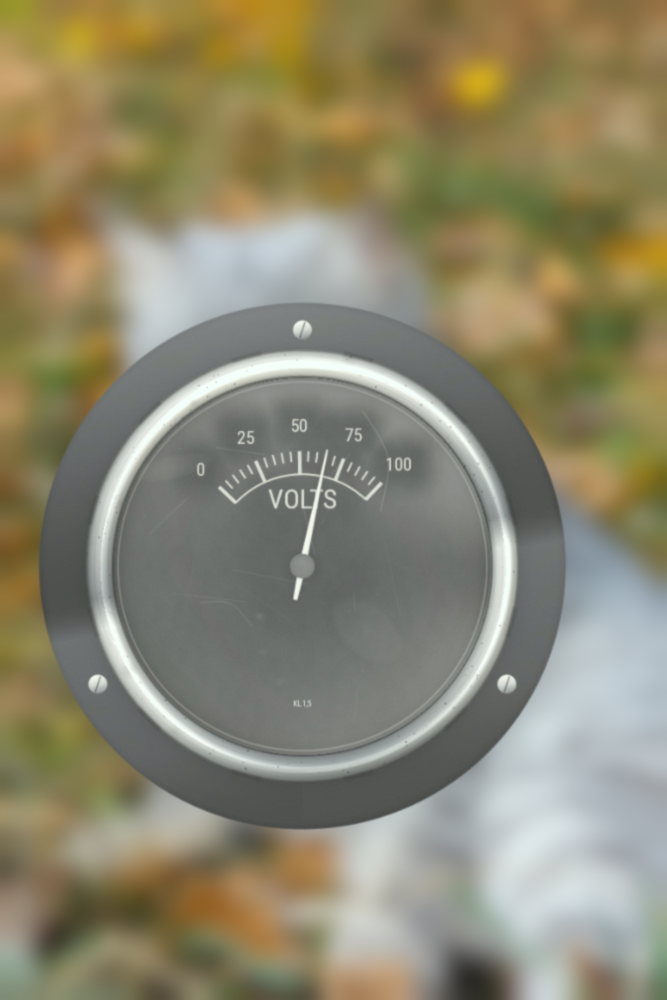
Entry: 65 V
